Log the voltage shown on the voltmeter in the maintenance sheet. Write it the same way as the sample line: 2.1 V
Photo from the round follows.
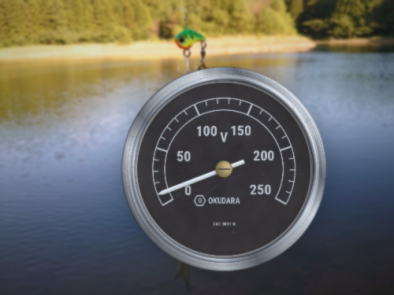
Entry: 10 V
